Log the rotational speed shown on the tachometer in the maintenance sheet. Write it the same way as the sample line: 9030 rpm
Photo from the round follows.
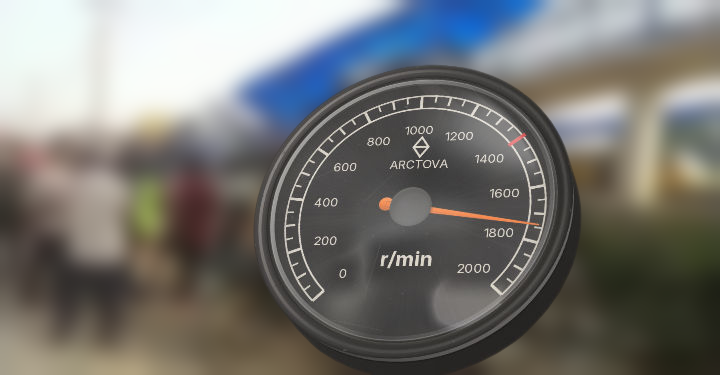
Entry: 1750 rpm
